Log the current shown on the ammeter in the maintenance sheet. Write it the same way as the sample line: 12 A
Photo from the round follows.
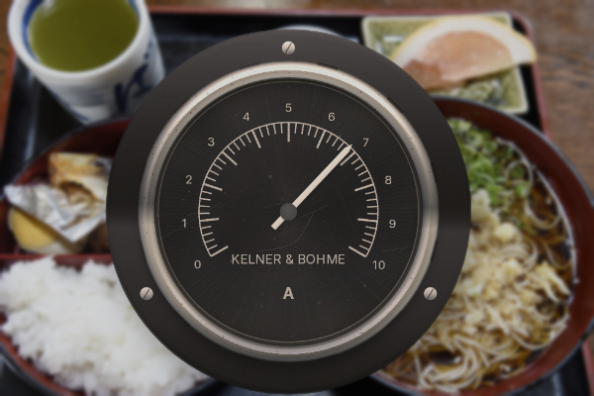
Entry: 6.8 A
